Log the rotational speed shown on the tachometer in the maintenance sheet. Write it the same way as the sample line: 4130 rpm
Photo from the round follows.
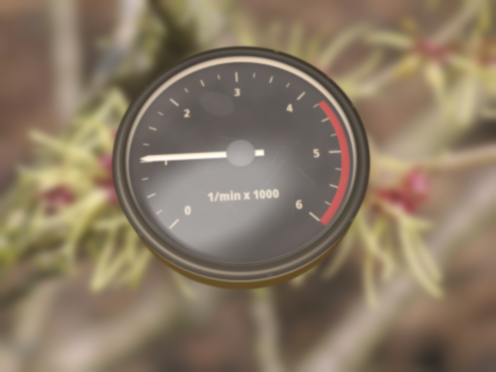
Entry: 1000 rpm
